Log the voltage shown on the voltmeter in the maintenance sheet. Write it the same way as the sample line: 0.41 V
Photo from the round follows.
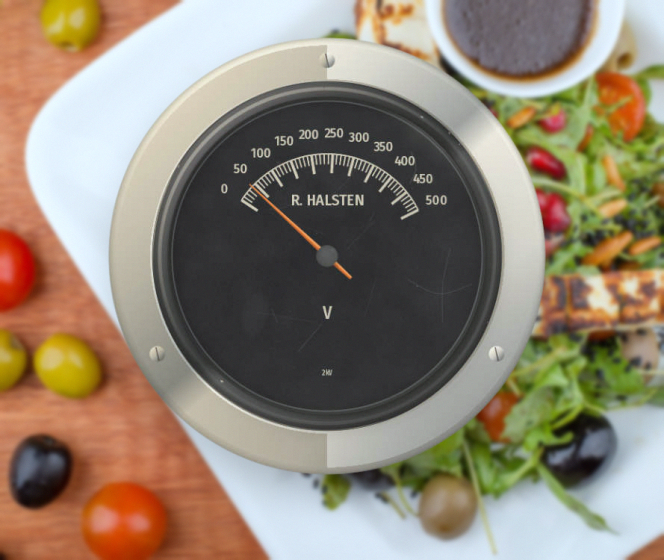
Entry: 40 V
